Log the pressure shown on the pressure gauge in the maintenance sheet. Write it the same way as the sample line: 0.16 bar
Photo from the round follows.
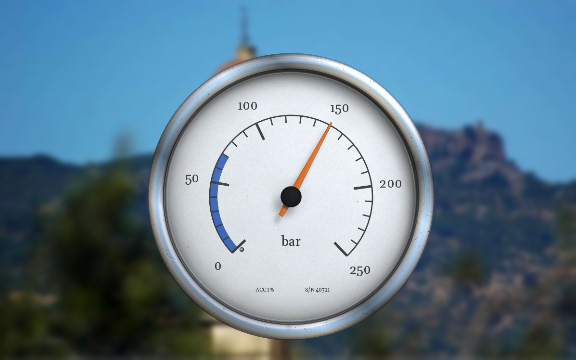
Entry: 150 bar
